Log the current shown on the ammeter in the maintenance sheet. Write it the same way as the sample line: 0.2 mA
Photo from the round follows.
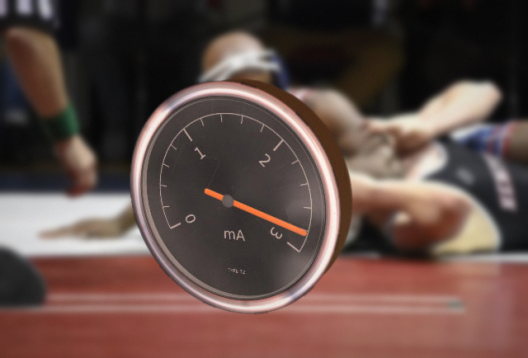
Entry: 2.8 mA
